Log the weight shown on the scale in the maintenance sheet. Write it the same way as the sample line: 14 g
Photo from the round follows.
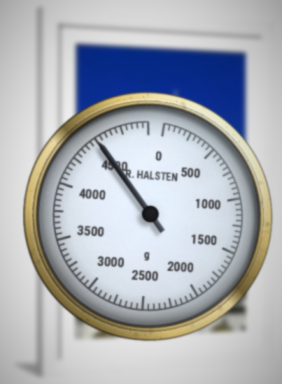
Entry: 4500 g
